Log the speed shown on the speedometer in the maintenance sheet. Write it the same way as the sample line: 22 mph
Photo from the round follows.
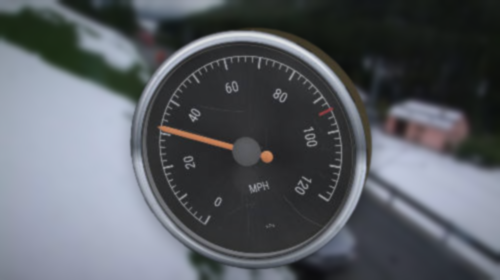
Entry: 32 mph
